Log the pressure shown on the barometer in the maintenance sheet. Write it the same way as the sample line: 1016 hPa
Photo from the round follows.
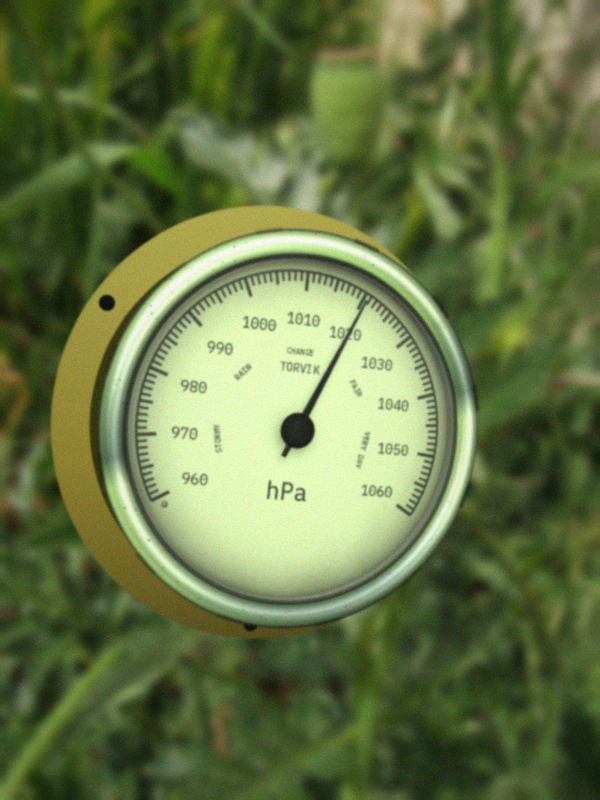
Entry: 1020 hPa
